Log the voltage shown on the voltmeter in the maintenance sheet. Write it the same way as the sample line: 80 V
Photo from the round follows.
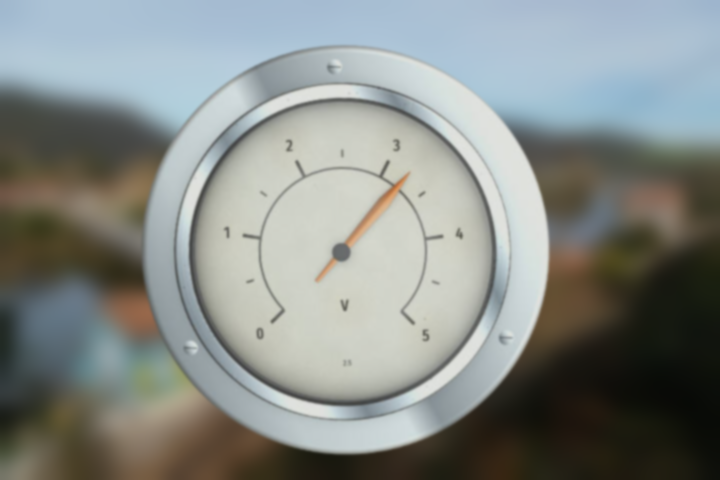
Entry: 3.25 V
